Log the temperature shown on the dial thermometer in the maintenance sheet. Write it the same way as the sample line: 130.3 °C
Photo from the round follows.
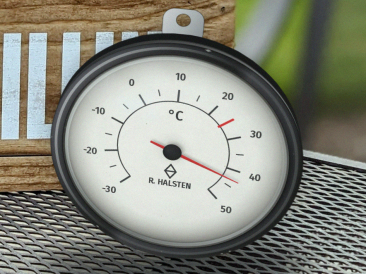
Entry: 42.5 °C
